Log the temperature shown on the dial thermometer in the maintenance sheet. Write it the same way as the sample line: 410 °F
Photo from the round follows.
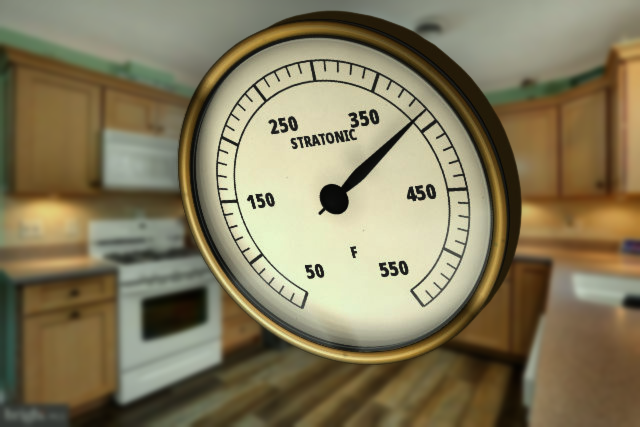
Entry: 390 °F
